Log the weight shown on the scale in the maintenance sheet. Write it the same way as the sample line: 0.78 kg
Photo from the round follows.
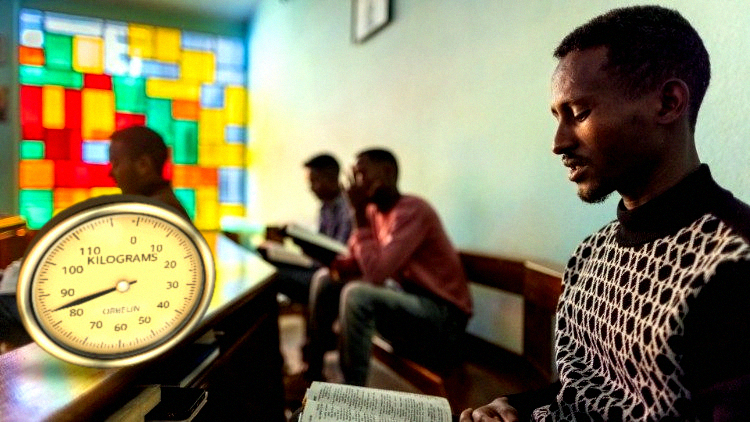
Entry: 85 kg
